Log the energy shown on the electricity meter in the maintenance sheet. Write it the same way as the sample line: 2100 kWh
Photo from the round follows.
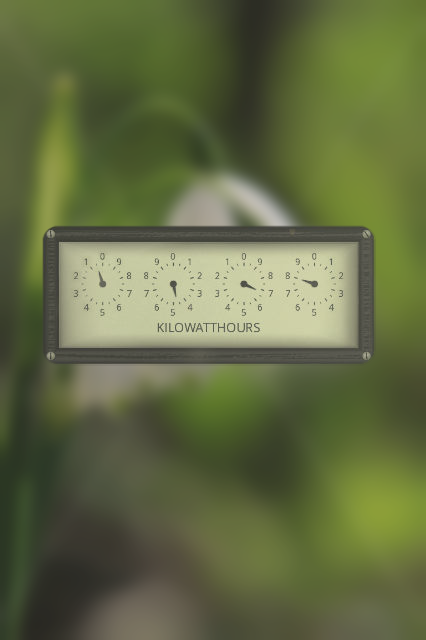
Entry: 468 kWh
